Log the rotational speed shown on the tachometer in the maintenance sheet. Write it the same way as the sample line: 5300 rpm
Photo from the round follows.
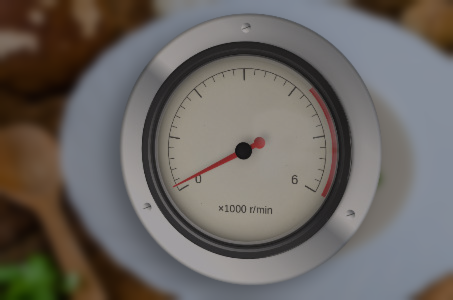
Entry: 100 rpm
